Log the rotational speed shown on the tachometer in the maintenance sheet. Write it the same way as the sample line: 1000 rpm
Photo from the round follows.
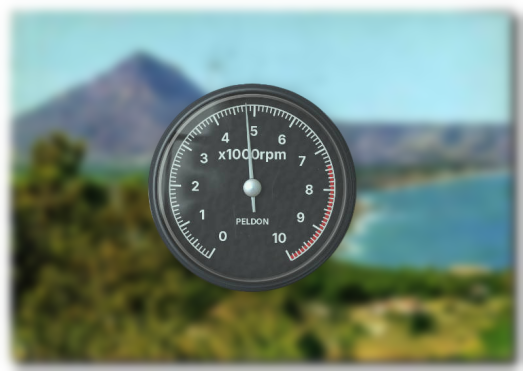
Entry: 4800 rpm
